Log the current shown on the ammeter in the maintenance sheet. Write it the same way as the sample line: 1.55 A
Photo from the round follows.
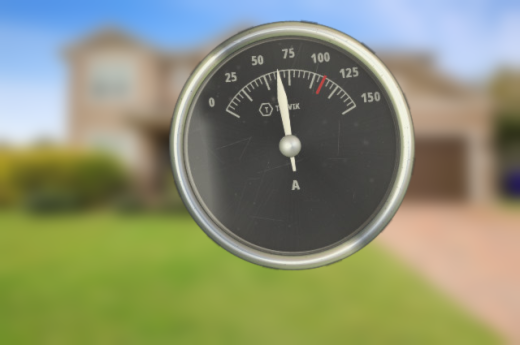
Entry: 65 A
